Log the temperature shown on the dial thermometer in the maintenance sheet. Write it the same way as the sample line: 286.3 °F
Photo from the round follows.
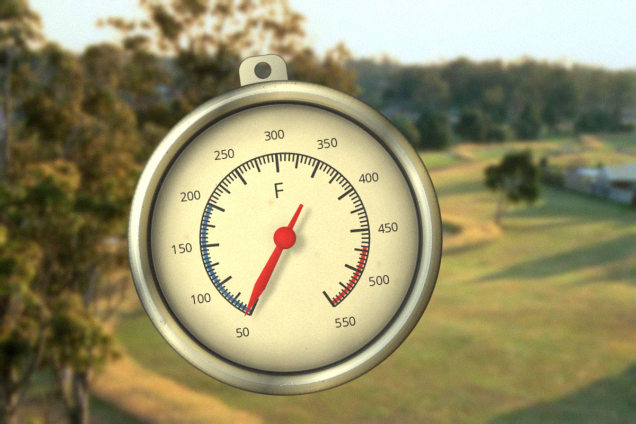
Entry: 55 °F
